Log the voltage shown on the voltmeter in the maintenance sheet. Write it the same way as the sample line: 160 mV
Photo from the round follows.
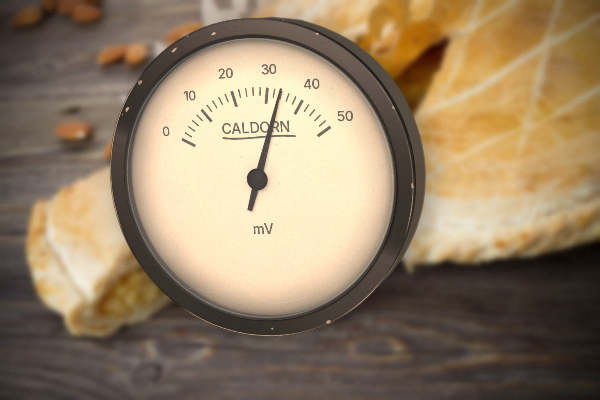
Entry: 34 mV
